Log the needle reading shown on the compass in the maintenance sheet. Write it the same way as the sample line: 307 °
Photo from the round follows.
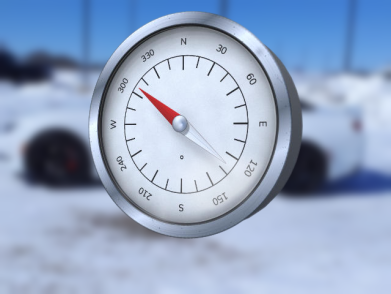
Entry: 307.5 °
